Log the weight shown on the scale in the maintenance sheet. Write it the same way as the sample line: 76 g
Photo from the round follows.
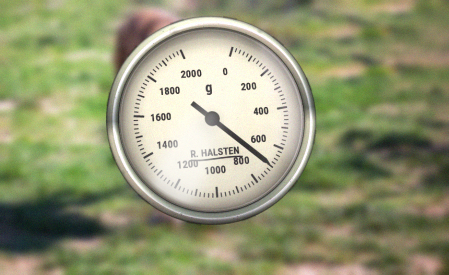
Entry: 700 g
